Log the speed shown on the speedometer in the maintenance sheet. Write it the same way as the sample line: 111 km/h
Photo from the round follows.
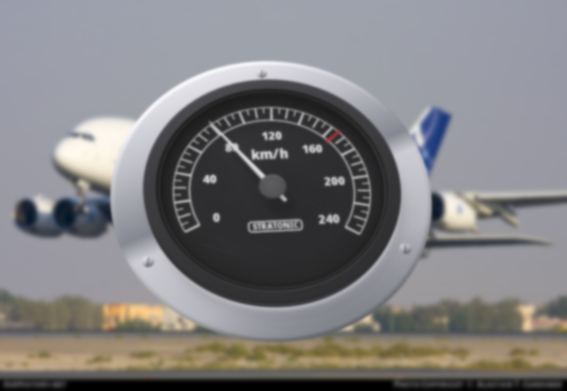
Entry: 80 km/h
